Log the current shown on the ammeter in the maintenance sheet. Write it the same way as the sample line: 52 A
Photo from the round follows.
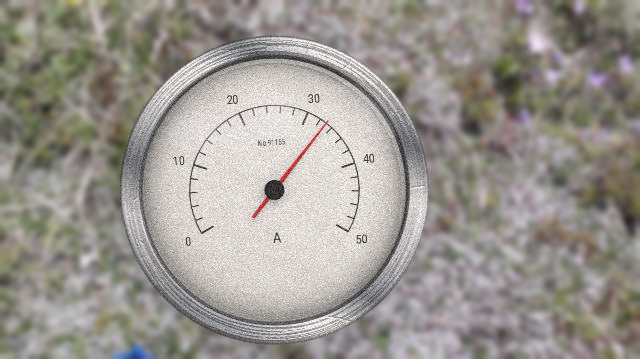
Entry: 33 A
